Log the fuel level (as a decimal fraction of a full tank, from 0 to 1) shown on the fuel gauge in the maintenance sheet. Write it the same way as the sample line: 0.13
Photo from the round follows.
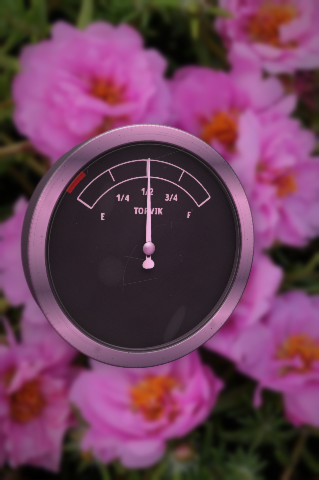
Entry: 0.5
